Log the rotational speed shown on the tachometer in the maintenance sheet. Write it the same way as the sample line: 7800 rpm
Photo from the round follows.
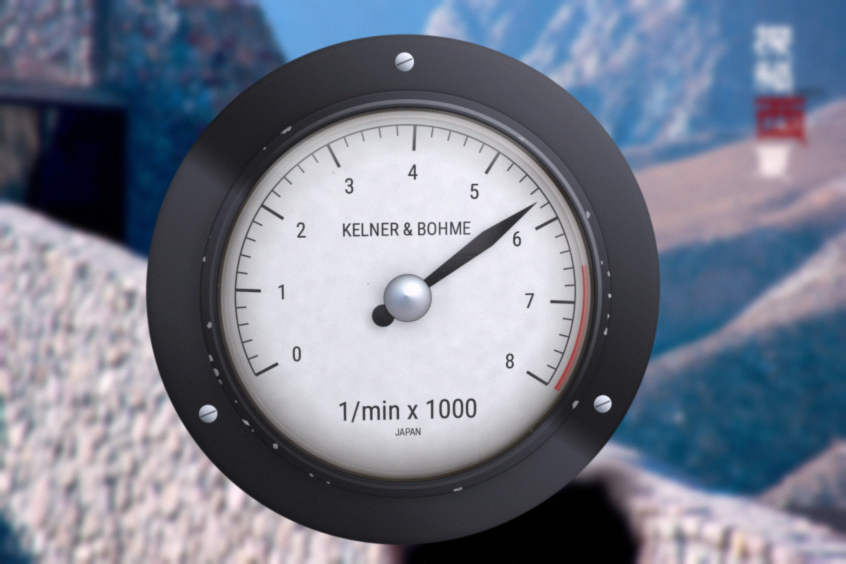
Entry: 5700 rpm
